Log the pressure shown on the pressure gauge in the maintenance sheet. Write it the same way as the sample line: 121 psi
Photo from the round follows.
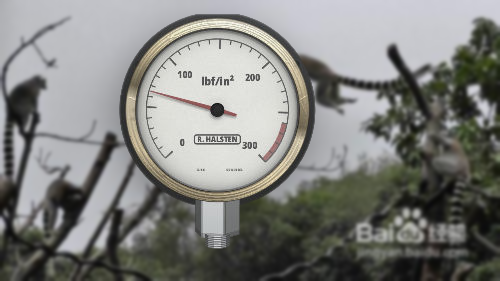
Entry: 65 psi
